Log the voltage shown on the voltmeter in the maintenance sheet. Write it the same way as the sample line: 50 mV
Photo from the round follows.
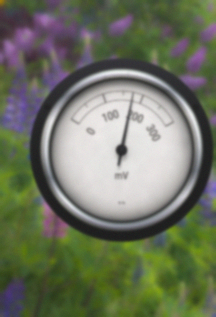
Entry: 175 mV
